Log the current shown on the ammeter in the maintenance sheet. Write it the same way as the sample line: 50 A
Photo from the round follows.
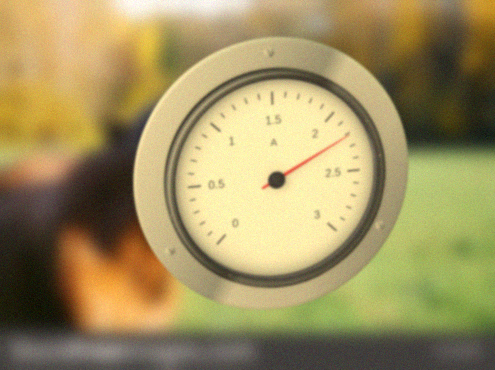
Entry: 2.2 A
